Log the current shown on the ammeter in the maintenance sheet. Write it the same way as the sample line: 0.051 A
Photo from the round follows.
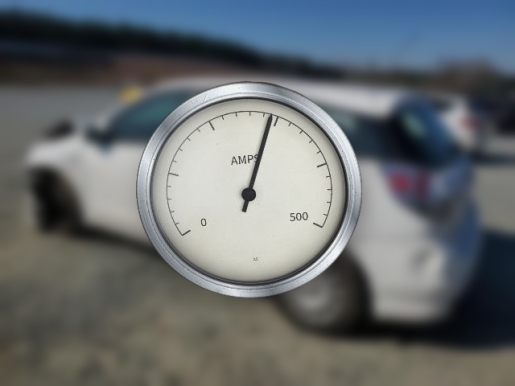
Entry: 290 A
